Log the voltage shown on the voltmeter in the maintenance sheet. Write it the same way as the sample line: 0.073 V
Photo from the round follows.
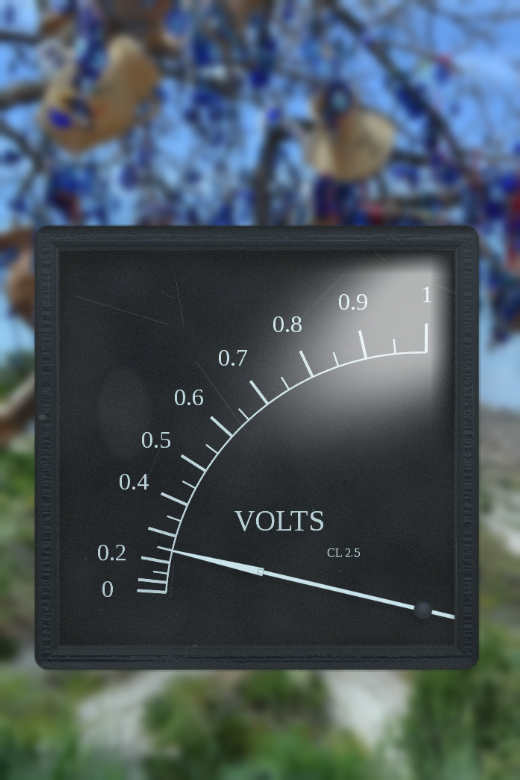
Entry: 0.25 V
